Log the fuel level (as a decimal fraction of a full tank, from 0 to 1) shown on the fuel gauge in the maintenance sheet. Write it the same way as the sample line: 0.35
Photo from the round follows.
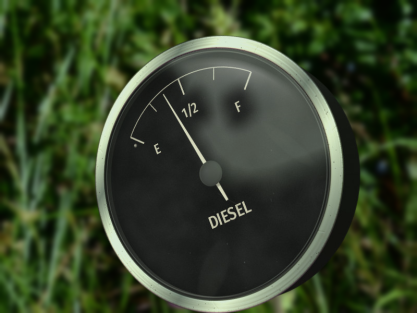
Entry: 0.375
